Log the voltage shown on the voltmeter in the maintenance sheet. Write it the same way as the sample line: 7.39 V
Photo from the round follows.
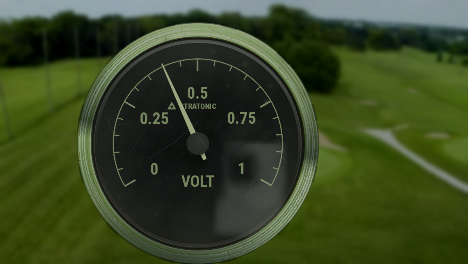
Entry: 0.4 V
